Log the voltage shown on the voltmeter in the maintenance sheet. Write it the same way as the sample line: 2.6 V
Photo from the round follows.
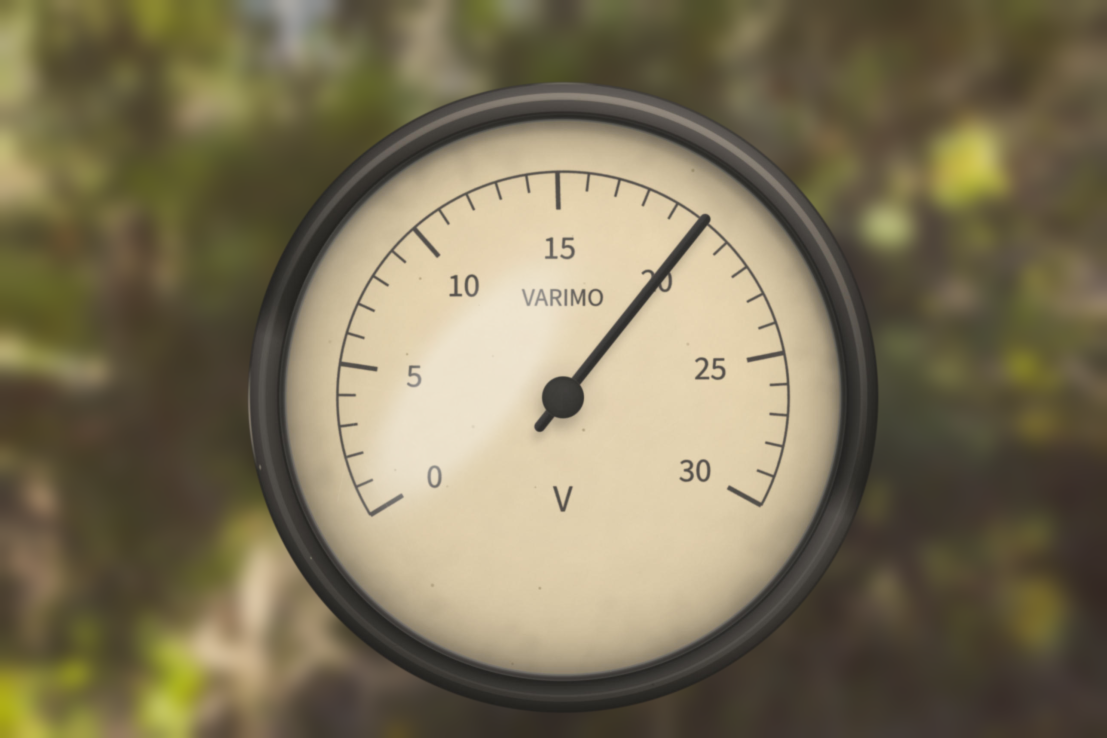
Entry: 20 V
